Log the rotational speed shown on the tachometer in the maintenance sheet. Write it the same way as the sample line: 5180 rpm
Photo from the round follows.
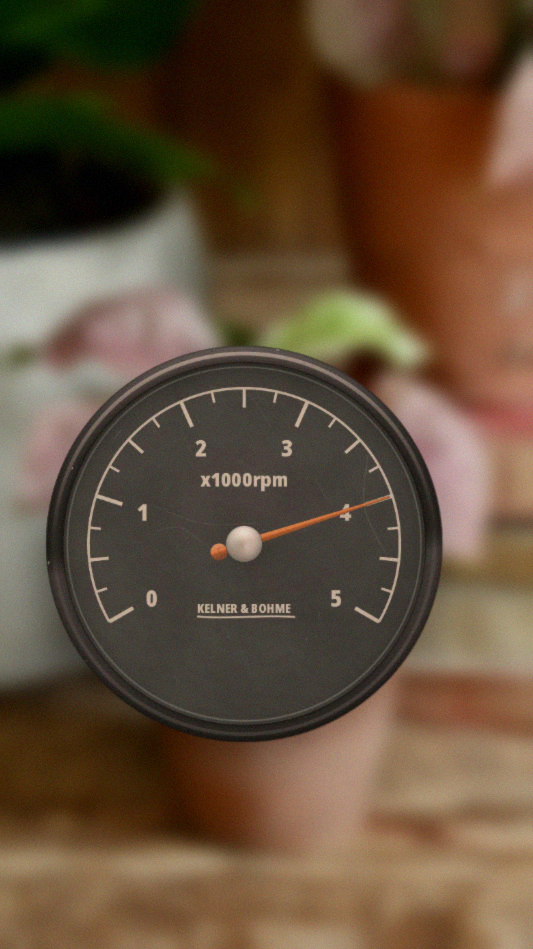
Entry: 4000 rpm
